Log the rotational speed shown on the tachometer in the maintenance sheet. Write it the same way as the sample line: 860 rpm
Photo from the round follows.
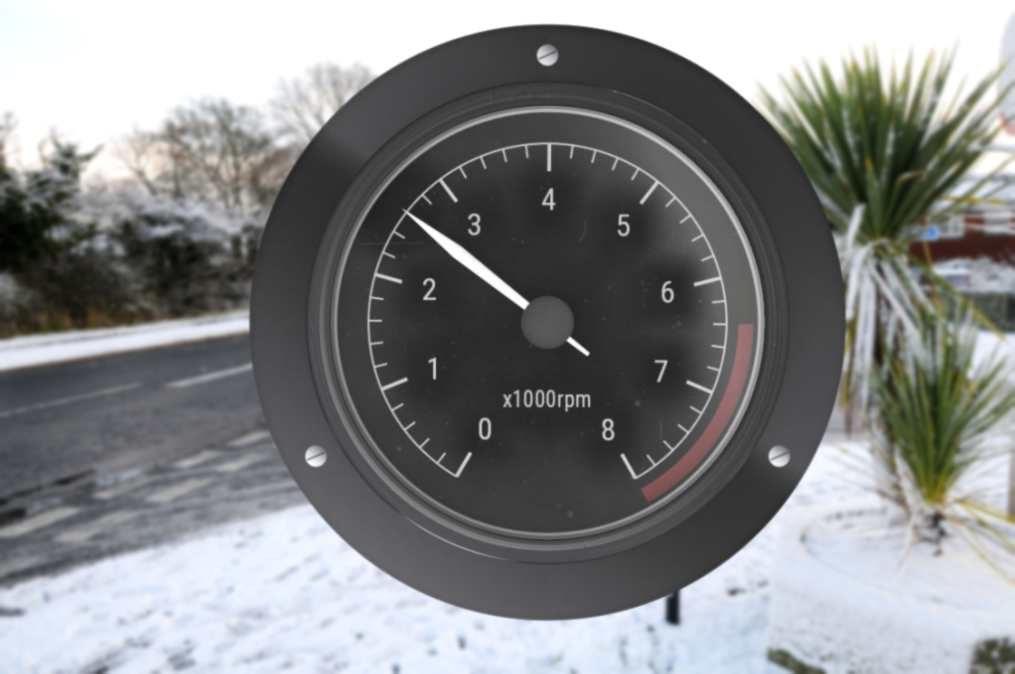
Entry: 2600 rpm
